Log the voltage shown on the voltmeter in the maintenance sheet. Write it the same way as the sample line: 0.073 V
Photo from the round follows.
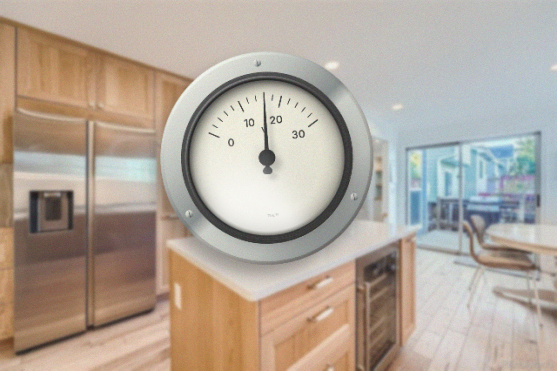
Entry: 16 V
